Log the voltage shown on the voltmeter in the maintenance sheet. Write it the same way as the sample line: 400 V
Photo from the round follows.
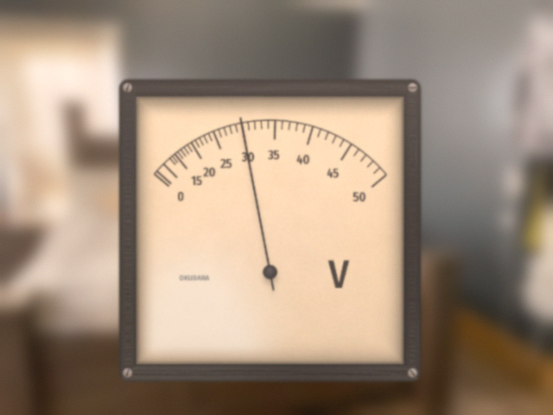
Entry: 30 V
